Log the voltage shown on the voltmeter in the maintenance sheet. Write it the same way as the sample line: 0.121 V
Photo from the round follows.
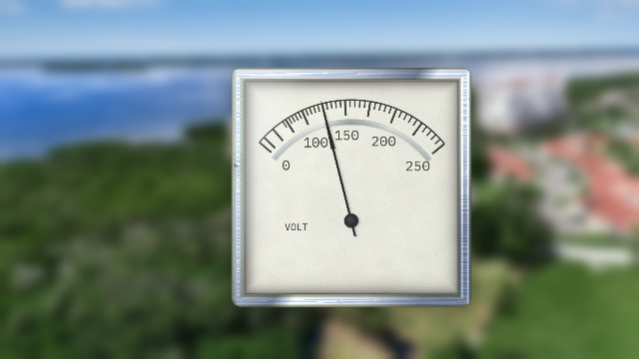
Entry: 125 V
